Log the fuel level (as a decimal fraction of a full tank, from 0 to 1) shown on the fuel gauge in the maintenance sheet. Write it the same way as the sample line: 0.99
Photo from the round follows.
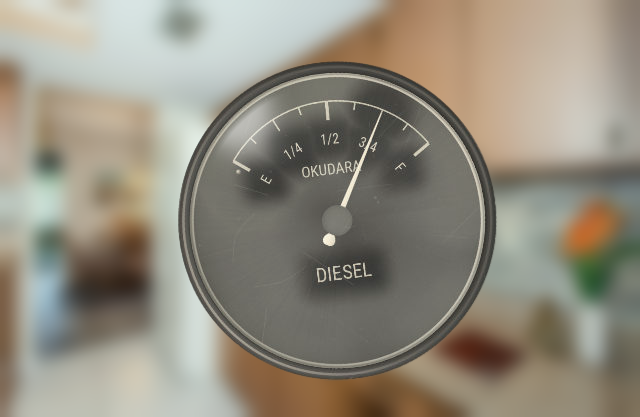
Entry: 0.75
